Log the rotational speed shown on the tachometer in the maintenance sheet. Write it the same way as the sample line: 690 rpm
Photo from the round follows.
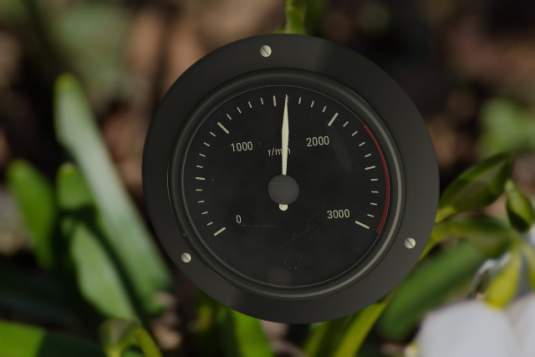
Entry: 1600 rpm
